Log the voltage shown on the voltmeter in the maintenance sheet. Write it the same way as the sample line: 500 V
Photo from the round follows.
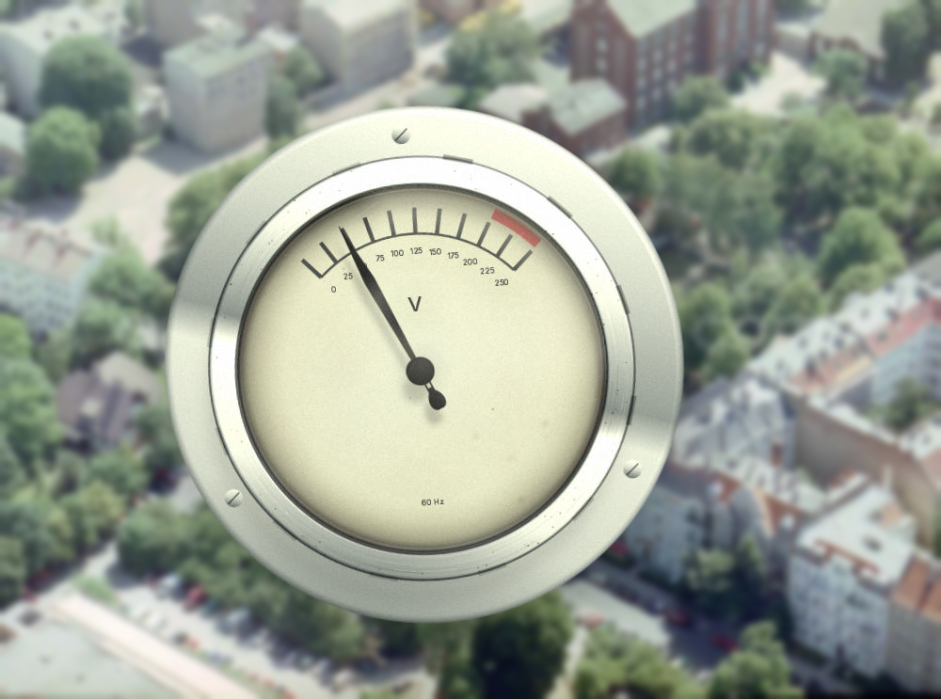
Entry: 50 V
